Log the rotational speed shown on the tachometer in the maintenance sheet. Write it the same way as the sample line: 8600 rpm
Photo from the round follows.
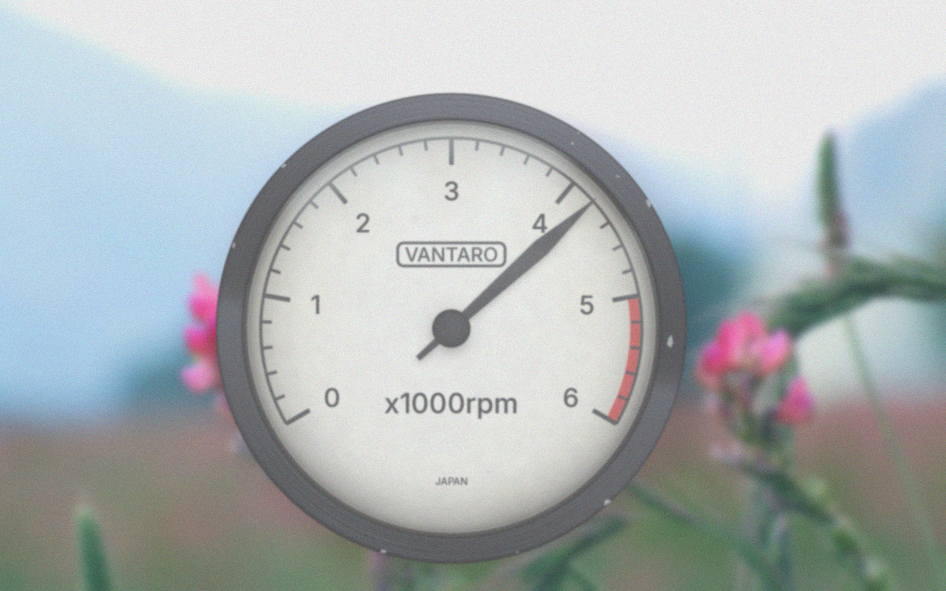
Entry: 4200 rpm
